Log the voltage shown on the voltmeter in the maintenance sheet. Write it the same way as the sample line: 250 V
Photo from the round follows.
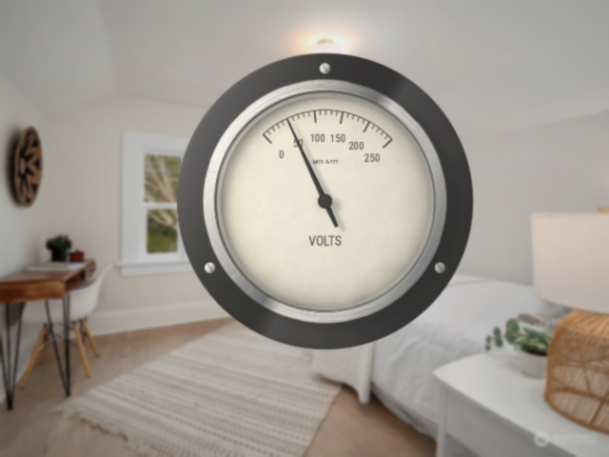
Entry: 50 V
